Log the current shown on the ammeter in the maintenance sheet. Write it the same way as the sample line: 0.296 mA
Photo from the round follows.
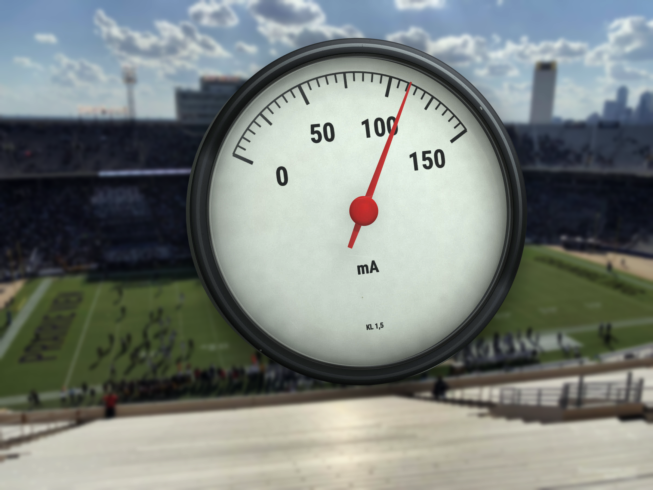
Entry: 110 mA
